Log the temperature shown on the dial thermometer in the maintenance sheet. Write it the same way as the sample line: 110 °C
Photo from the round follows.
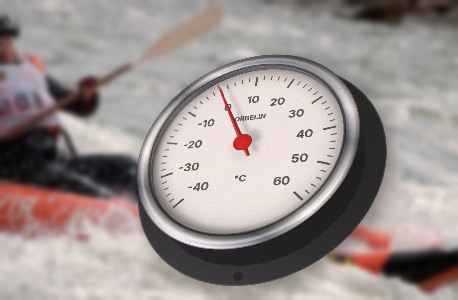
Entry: 0 °C
